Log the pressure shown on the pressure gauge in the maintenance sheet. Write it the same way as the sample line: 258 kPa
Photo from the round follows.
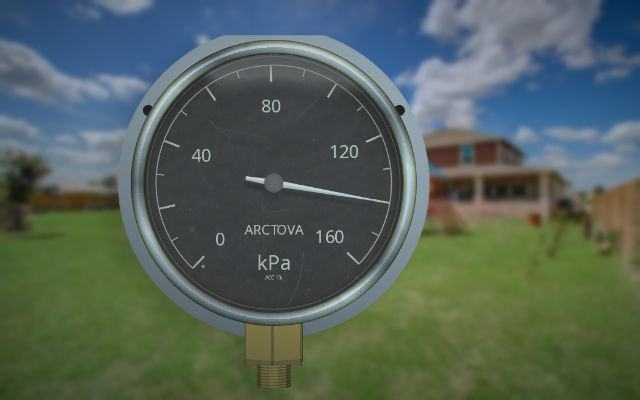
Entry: 140 kPa
